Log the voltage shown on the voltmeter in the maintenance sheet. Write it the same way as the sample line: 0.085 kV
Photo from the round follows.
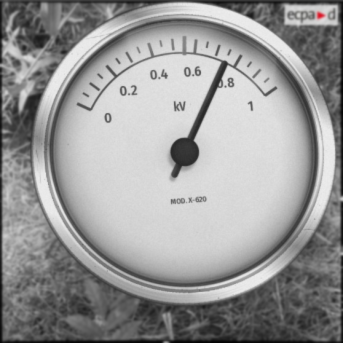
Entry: 0.75 kV
